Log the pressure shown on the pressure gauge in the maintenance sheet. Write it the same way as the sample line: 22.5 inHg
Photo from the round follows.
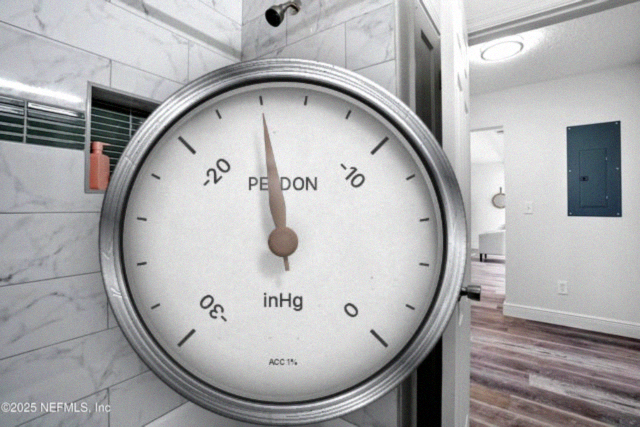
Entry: -16 inHg
